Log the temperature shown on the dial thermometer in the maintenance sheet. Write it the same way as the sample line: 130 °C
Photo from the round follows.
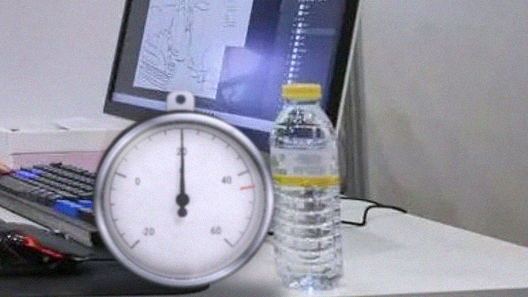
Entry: 20 °C
